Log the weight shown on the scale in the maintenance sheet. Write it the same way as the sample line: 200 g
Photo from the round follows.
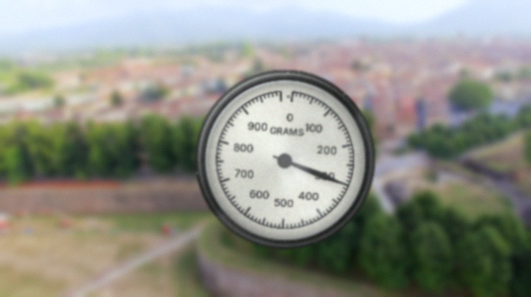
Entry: 300 g
